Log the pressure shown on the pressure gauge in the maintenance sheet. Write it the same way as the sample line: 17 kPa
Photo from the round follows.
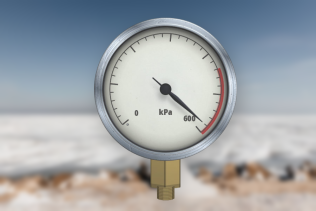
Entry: 580 kPa
